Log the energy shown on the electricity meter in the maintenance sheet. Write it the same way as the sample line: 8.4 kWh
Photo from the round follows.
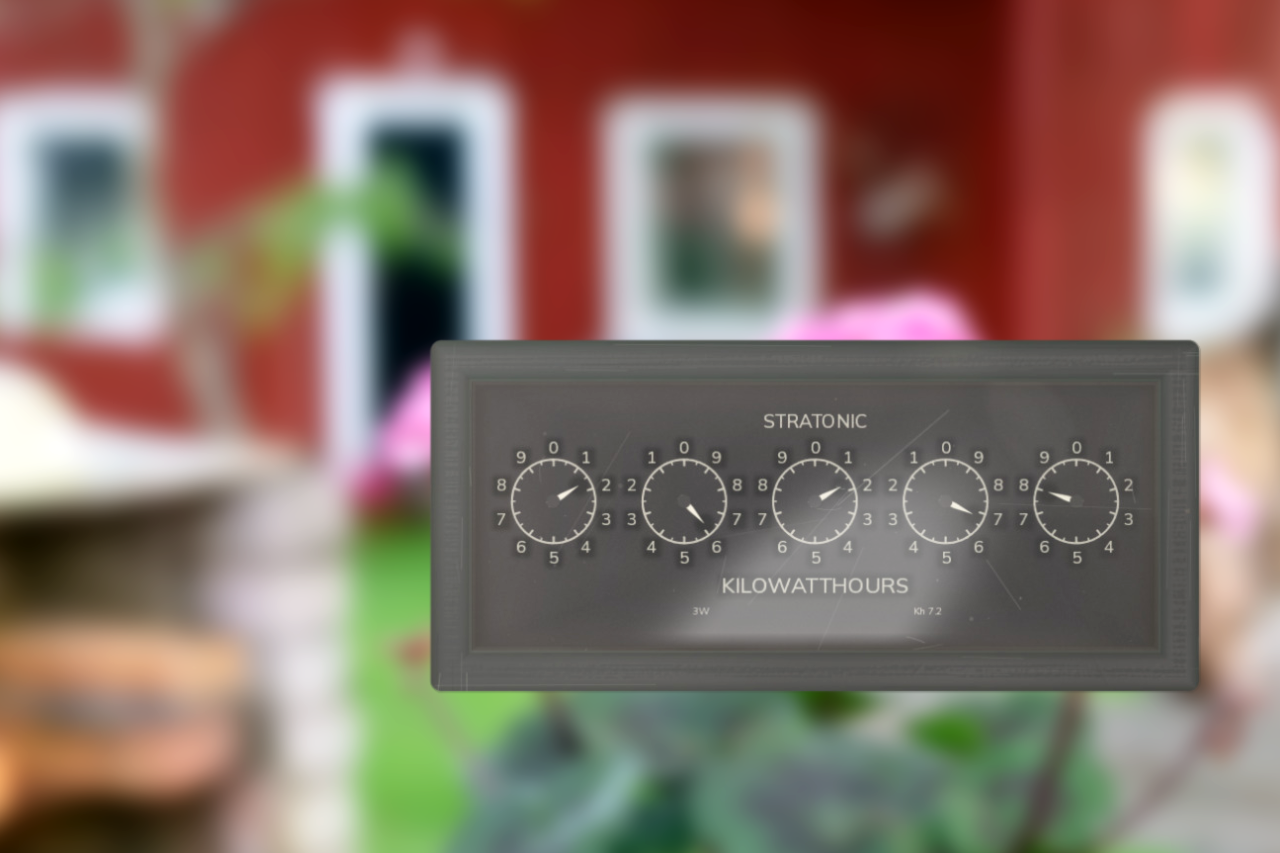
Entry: 16168 kWh
